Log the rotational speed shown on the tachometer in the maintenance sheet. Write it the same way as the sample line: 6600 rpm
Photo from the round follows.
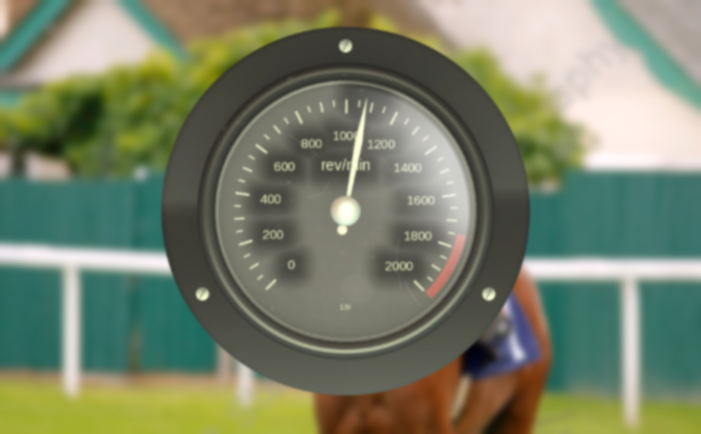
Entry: 1075 rpm
